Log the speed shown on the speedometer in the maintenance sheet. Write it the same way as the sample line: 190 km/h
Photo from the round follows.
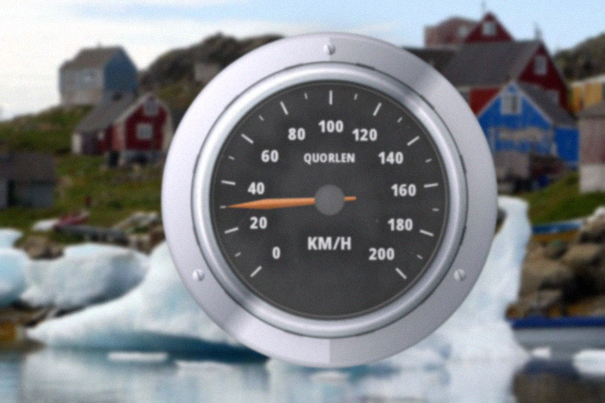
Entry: 30 km/h
